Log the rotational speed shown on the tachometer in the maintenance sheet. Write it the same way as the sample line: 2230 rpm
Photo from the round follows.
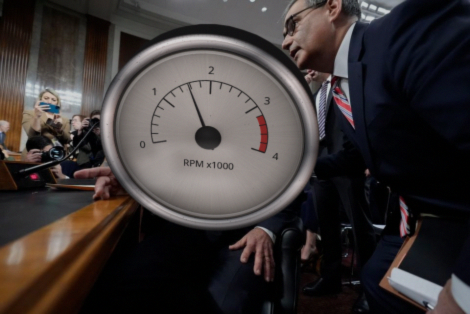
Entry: 1600 rpm
